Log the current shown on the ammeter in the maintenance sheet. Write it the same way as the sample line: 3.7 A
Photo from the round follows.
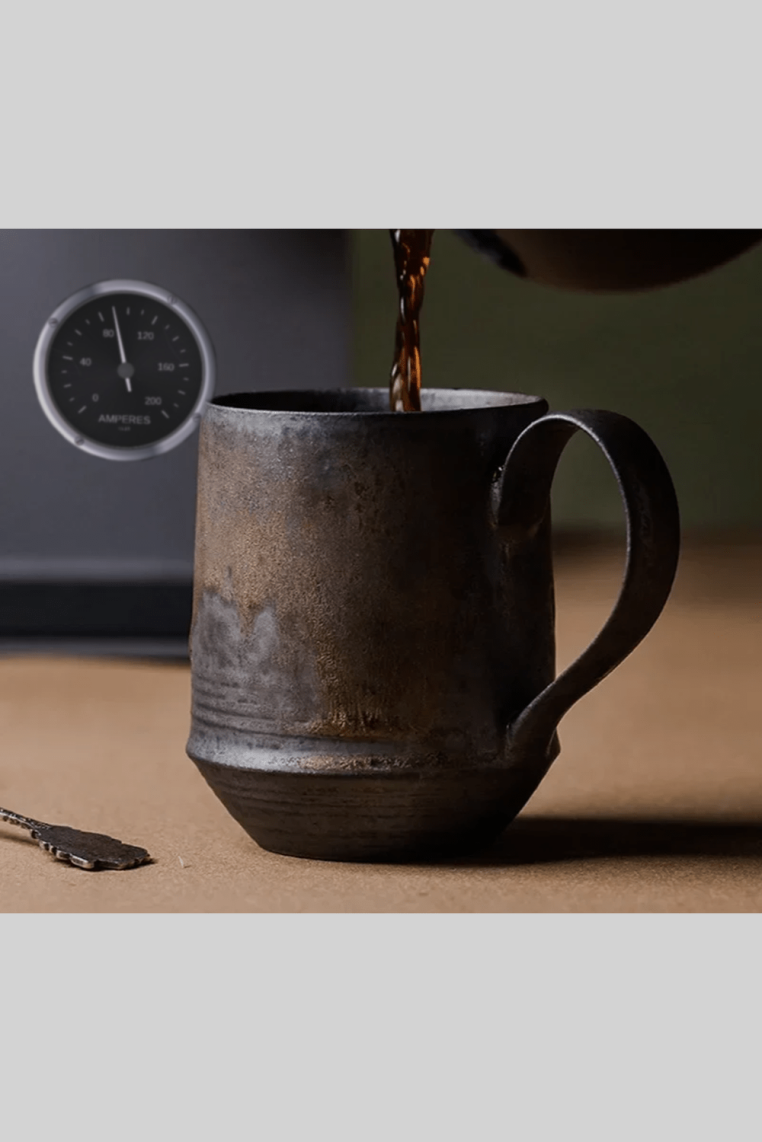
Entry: 90 A
